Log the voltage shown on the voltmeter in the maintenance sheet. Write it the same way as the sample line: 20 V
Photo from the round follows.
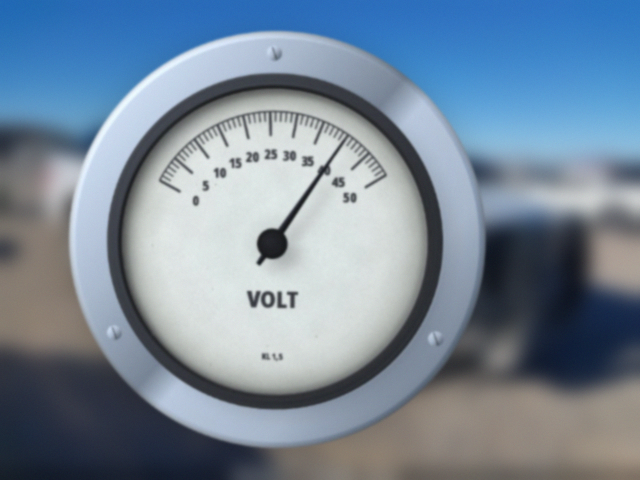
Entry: 40 V
